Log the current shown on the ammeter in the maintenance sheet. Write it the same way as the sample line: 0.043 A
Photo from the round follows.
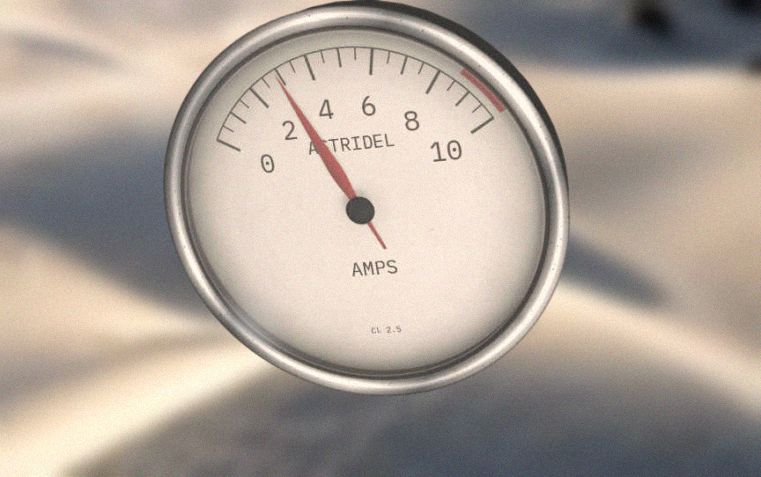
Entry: 3 A
